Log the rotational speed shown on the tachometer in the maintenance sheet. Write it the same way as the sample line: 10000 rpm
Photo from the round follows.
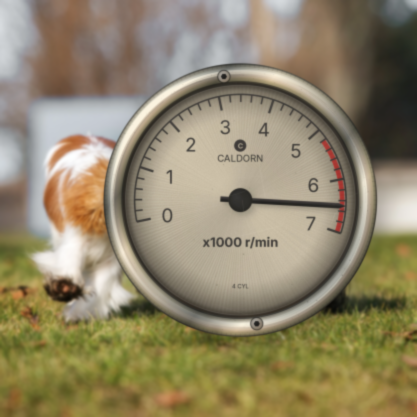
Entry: 6500 rpm
